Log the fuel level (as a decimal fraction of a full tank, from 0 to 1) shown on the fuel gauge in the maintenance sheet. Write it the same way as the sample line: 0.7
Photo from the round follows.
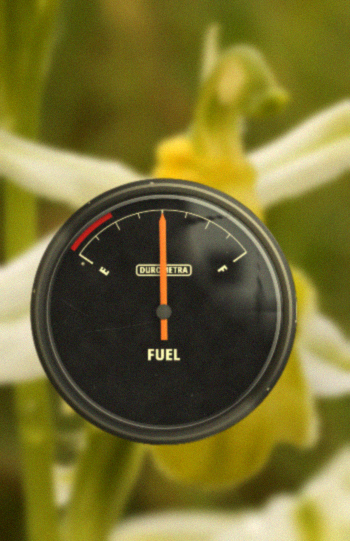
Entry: 0.5
